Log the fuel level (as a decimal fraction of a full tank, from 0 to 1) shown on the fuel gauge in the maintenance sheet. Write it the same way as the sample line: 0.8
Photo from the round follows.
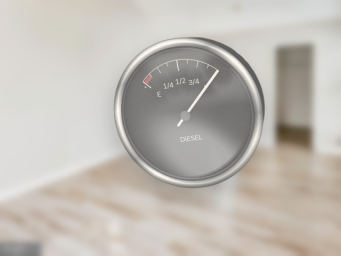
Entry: 1
